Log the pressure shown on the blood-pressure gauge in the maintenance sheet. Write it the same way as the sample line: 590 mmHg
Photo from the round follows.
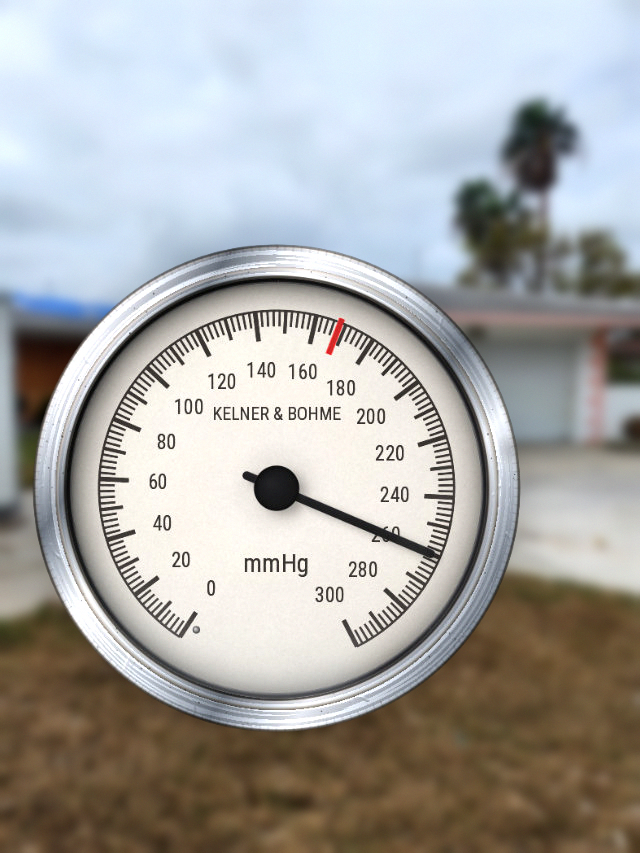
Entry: 260 mmHg
